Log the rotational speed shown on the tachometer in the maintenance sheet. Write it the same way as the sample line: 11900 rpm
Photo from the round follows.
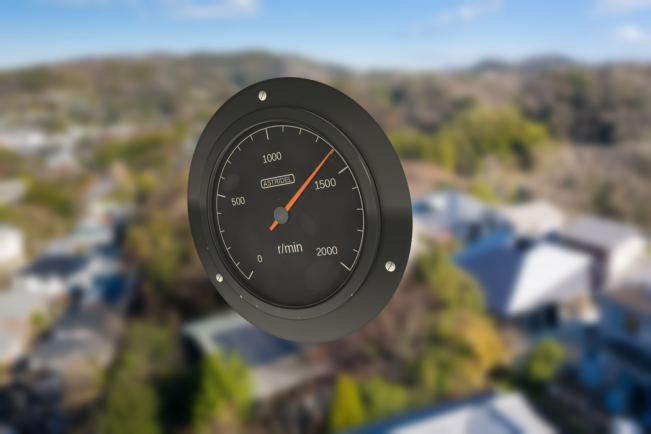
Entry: 1400 rpm
